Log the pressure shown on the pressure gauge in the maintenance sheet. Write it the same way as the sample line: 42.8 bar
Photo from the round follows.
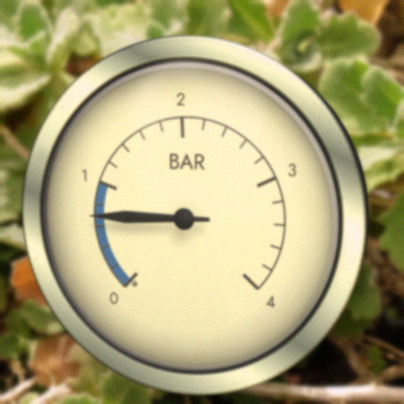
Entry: 0.7 bar
